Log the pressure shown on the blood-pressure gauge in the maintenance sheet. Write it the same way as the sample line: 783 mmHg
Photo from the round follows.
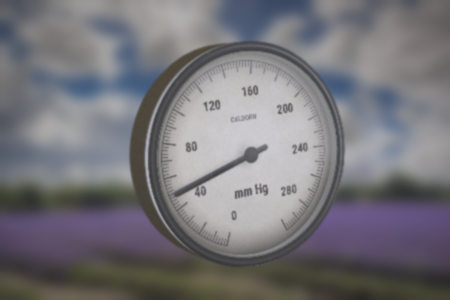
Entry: 50 mmHg
